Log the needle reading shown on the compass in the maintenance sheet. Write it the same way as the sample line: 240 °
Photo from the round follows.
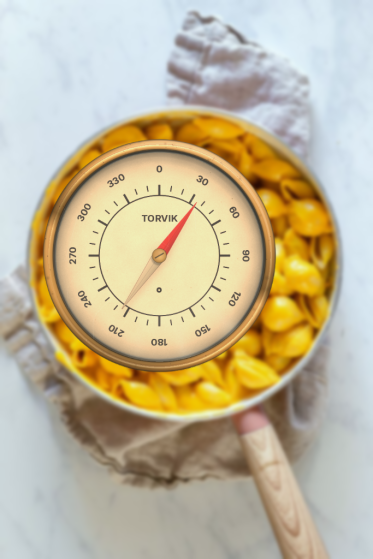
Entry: 35 °
